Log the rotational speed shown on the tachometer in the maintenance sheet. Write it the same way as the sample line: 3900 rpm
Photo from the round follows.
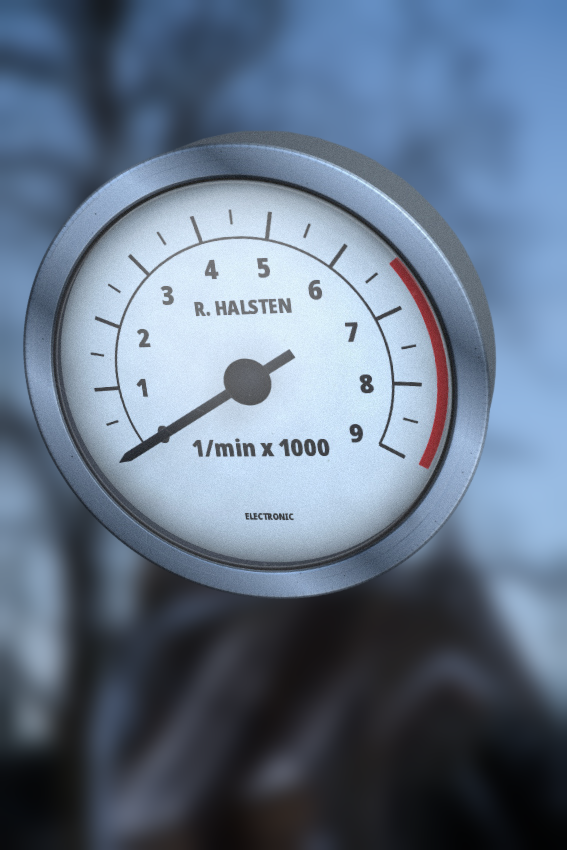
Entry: 0 rpm
